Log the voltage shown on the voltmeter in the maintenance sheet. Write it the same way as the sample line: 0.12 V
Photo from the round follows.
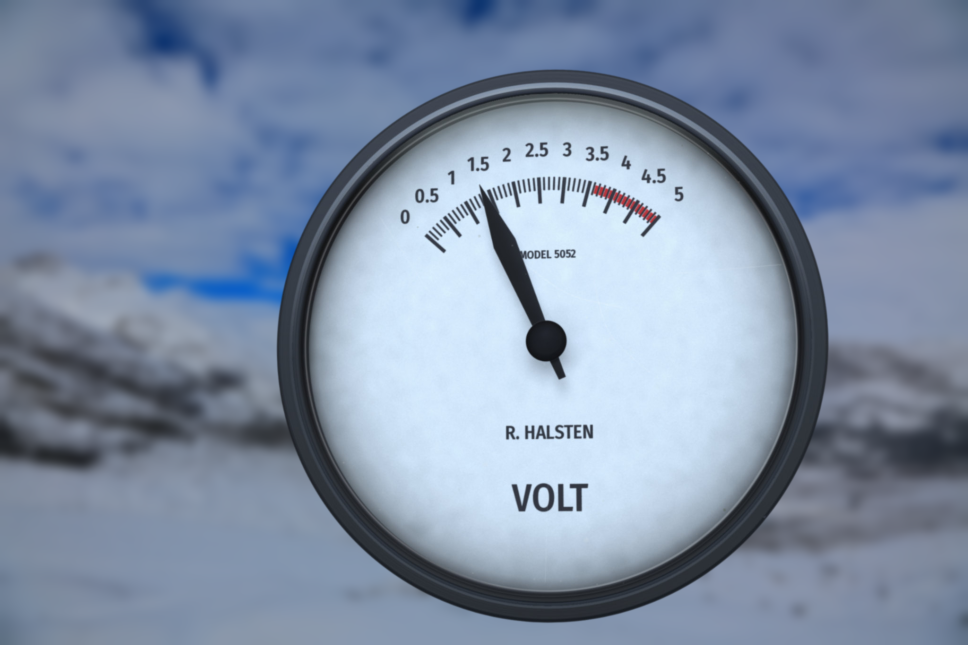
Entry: 1.4 V
